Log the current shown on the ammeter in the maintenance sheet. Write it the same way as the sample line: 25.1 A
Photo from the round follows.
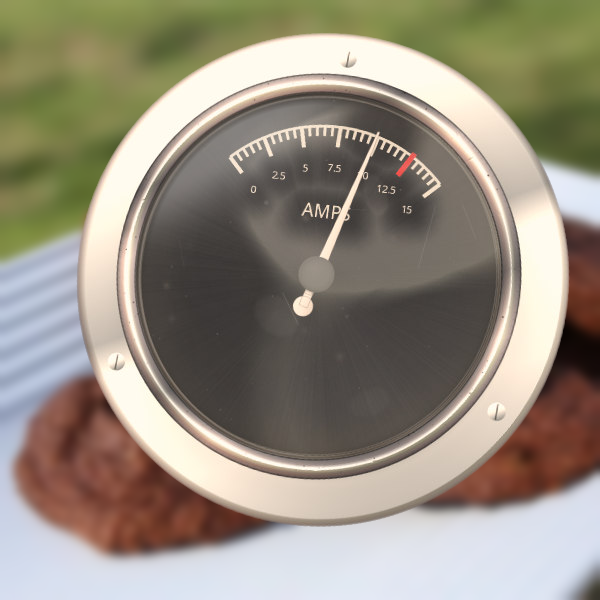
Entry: 10 A
